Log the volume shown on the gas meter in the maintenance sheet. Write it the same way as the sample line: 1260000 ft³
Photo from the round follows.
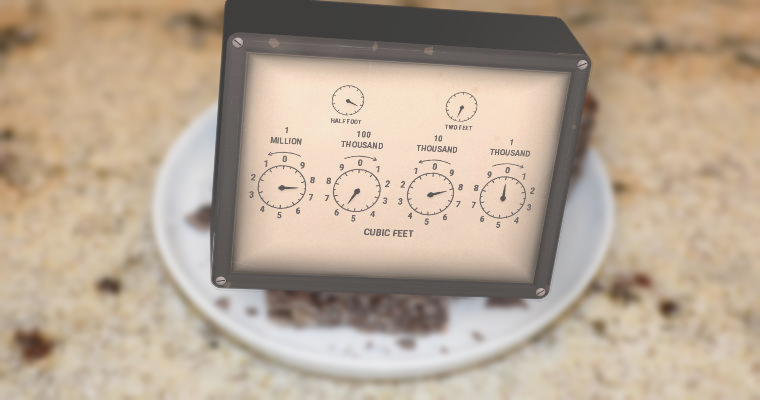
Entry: 758000 ft³
